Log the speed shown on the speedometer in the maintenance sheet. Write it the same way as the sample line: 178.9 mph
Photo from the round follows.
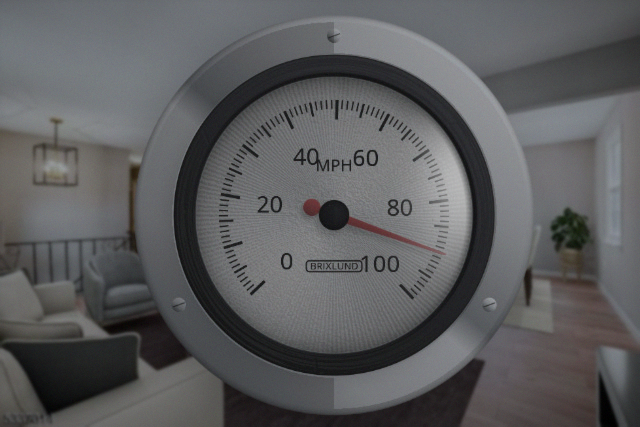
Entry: 90 mph
